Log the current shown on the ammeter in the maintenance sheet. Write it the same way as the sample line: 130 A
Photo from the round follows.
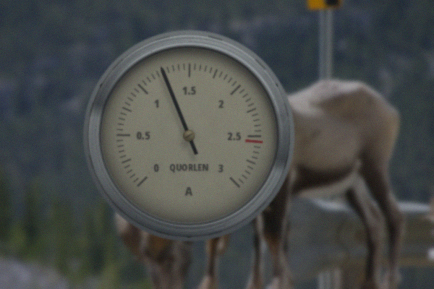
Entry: 1.25 A
